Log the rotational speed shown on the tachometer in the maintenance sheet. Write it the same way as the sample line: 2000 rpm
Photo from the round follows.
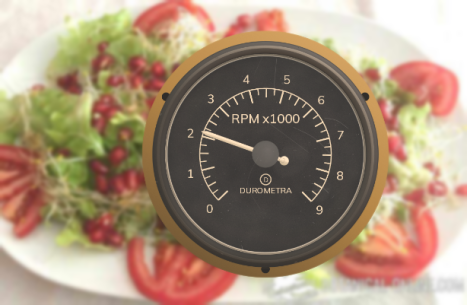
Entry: 2125 rpm
